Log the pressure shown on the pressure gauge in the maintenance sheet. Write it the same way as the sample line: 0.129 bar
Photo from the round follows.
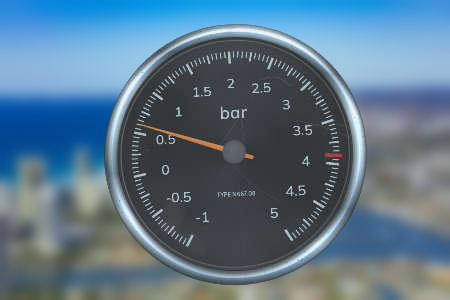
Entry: 0.6 bar
